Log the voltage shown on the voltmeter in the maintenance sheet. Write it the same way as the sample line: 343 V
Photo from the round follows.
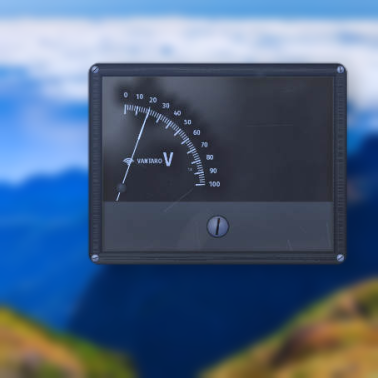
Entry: 20 V
